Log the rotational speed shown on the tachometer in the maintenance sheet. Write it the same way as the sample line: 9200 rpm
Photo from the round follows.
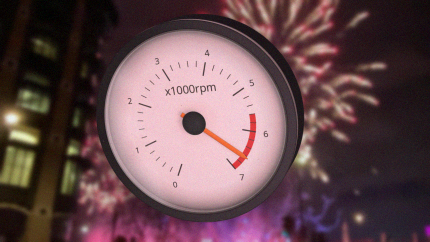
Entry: 6600 rpm
